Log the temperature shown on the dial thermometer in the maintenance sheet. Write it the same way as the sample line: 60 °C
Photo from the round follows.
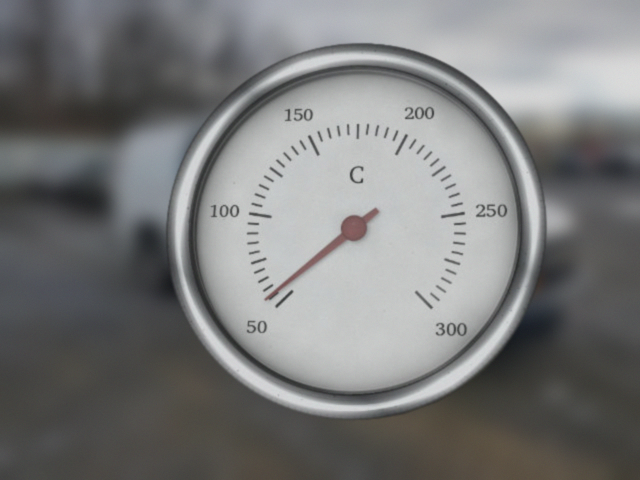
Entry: 55 °C
